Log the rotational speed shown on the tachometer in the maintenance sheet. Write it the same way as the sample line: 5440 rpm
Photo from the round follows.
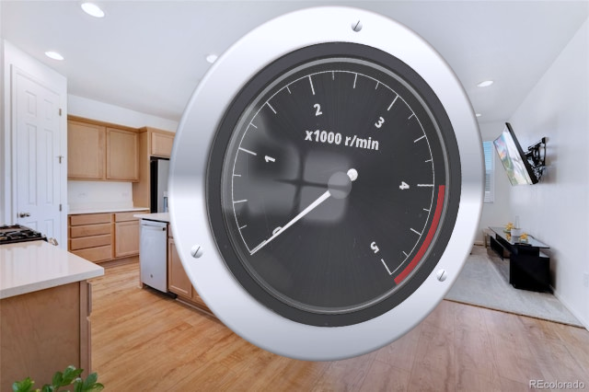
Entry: 0 rpm
